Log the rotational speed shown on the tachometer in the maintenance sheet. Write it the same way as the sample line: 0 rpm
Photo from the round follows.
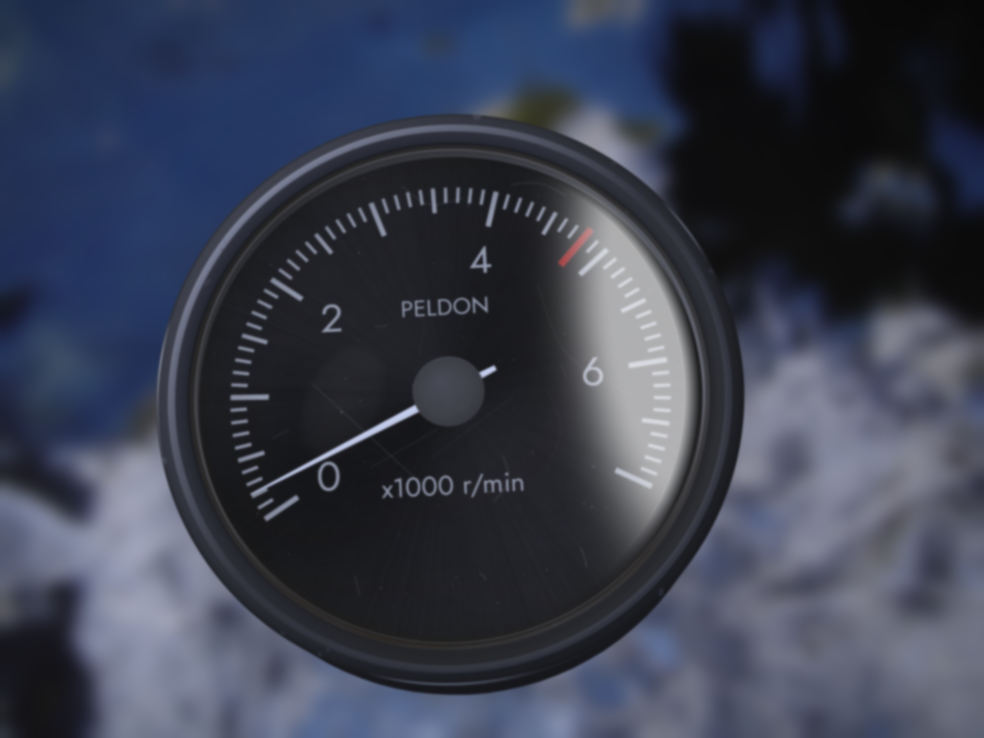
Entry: 200 rpm
